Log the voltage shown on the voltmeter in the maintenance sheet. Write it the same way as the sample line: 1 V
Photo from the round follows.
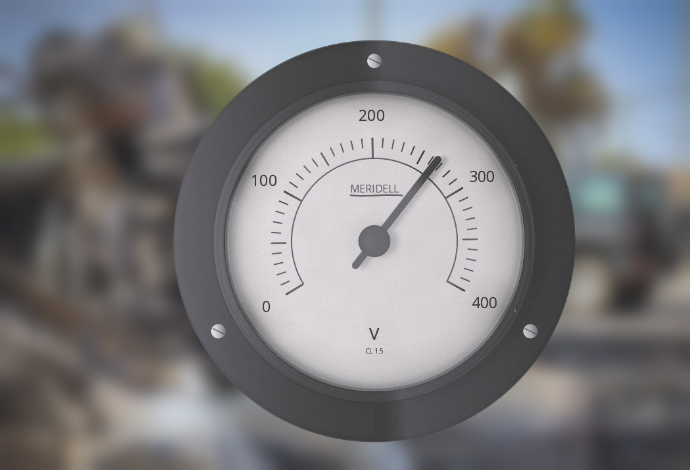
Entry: 265 V
